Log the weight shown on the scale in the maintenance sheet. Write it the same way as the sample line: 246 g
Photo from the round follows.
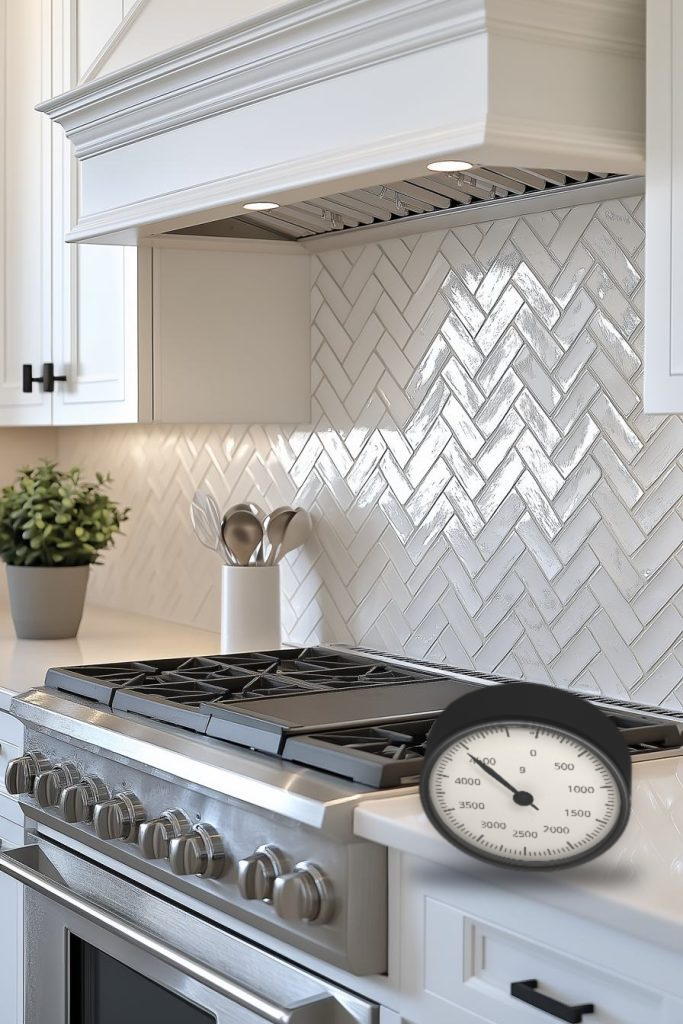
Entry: 4500 g
